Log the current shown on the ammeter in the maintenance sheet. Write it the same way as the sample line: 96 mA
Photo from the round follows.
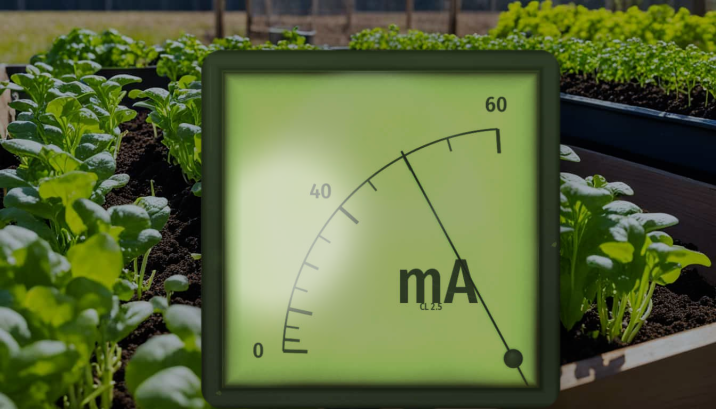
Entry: 50 mA
